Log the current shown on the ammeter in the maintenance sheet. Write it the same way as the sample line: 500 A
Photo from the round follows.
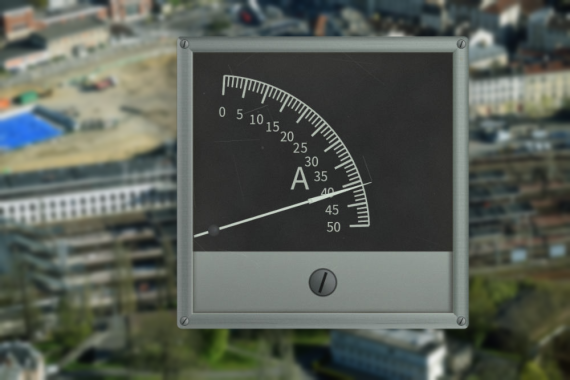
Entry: 41 A
